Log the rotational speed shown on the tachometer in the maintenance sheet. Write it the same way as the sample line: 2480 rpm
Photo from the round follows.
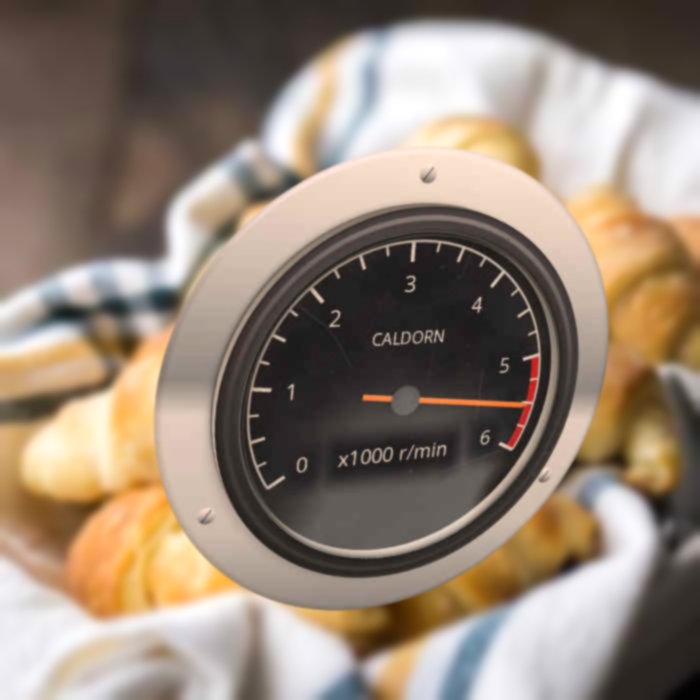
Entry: 5500 rpm
